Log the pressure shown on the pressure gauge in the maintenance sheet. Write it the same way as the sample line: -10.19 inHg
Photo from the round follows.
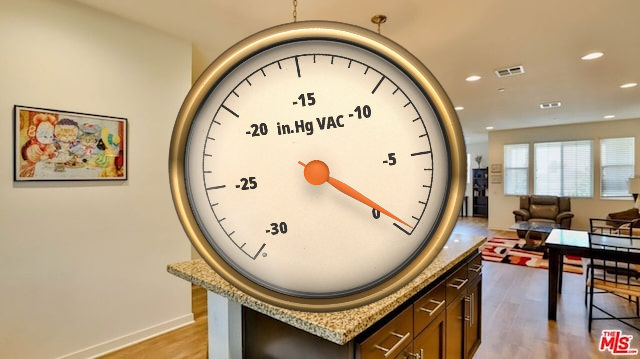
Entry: -0.5 inHg
